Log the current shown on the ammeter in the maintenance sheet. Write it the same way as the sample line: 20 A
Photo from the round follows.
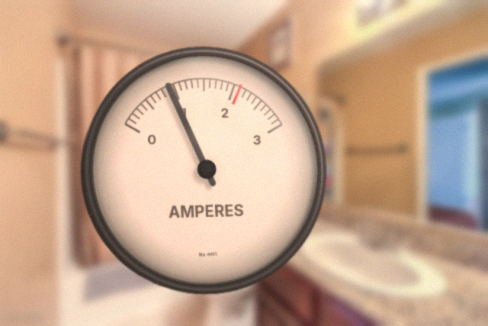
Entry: 0.9 A
